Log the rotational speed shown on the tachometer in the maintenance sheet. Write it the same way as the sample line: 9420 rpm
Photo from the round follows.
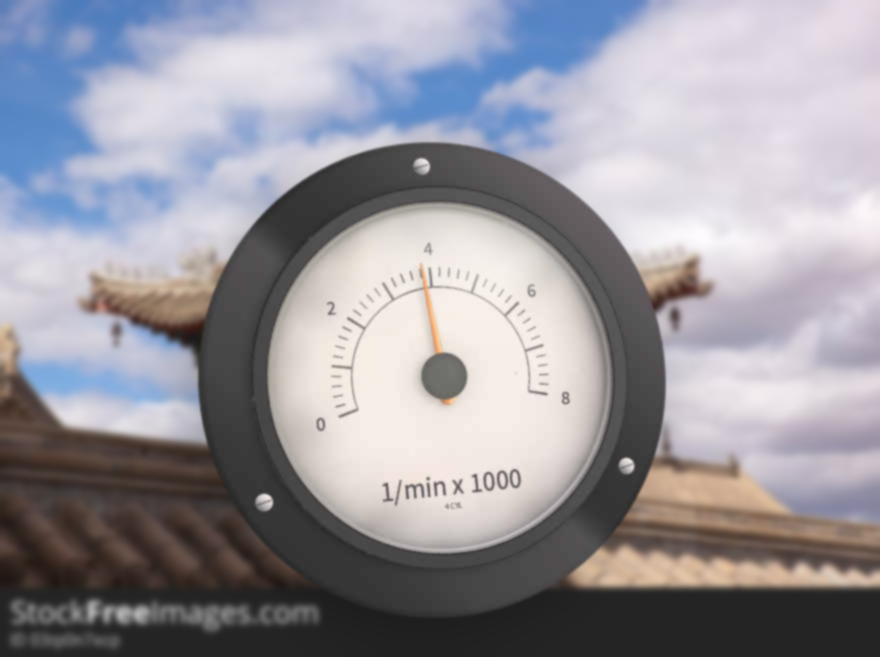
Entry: 3800 rpm
